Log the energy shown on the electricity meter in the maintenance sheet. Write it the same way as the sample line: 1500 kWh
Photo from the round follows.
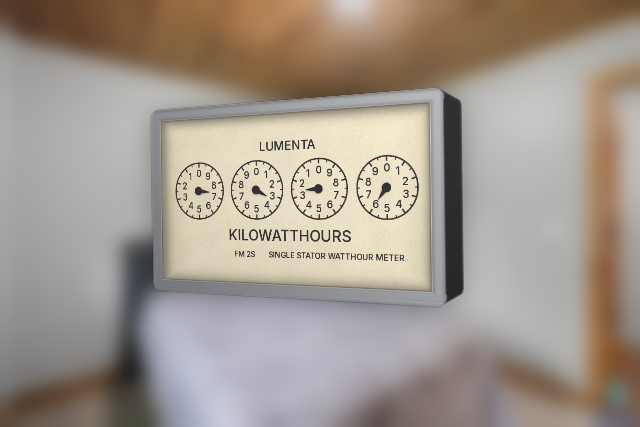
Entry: 7326 kWh
